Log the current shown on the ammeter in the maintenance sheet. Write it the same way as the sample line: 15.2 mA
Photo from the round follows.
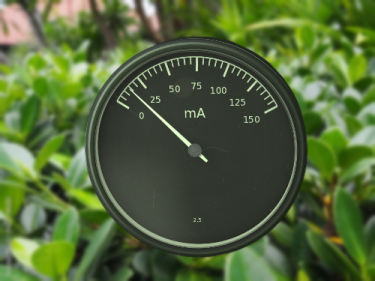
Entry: 15 mA
